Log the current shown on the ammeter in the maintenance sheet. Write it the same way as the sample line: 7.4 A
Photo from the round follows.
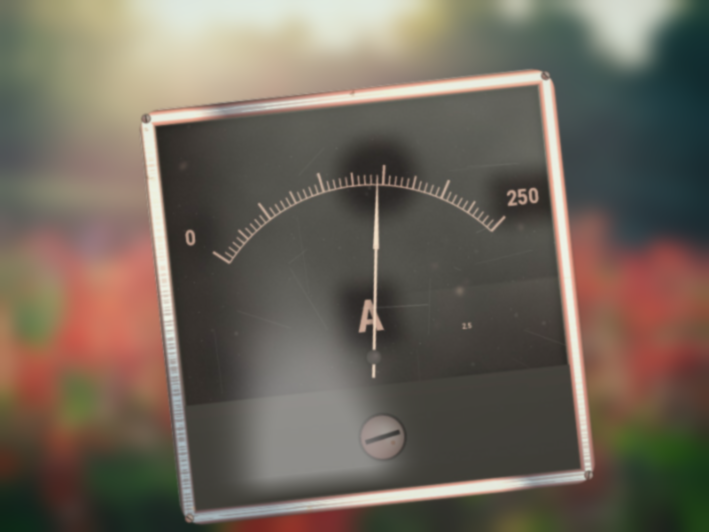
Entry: 145 A
